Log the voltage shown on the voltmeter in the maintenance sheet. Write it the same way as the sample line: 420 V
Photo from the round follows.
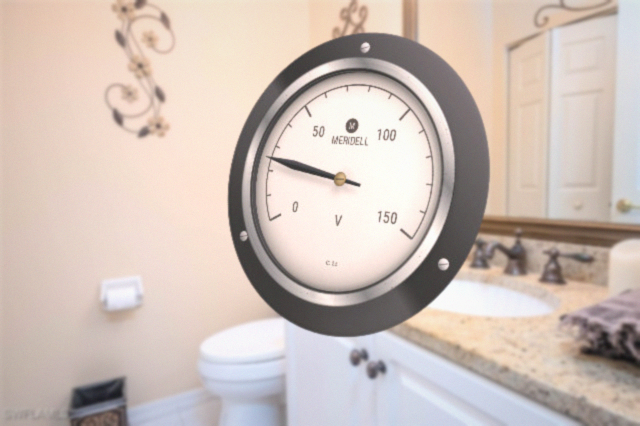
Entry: 25 V
